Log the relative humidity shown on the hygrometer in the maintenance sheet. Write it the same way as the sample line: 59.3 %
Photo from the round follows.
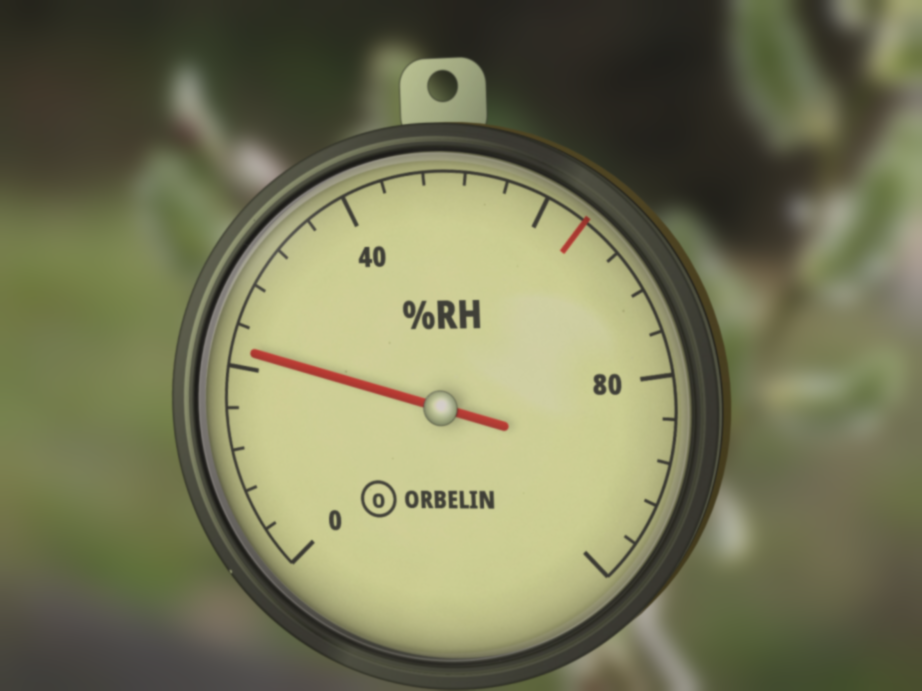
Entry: 22 %
